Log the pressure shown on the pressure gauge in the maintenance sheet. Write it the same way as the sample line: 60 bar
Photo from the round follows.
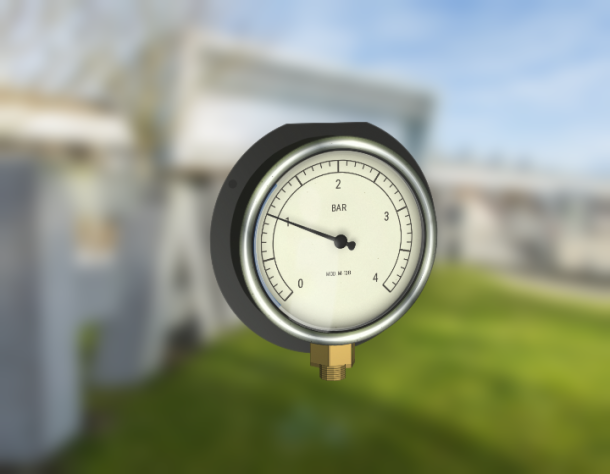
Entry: 1 bar
